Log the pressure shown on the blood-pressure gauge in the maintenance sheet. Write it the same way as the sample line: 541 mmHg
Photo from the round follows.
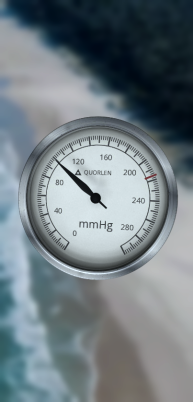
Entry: 100 mmHg
